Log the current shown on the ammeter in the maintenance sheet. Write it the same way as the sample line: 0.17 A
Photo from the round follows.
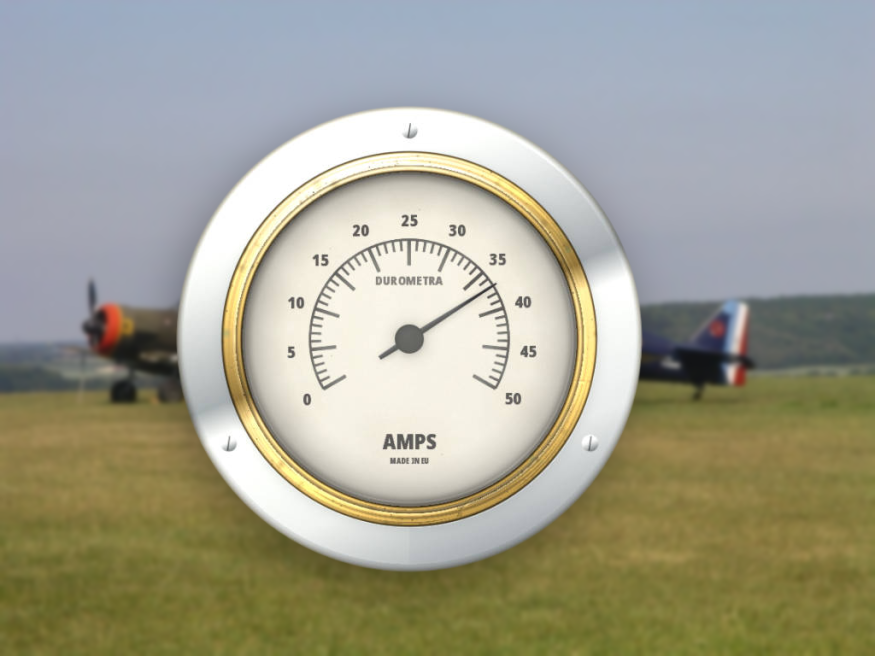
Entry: 37 A
